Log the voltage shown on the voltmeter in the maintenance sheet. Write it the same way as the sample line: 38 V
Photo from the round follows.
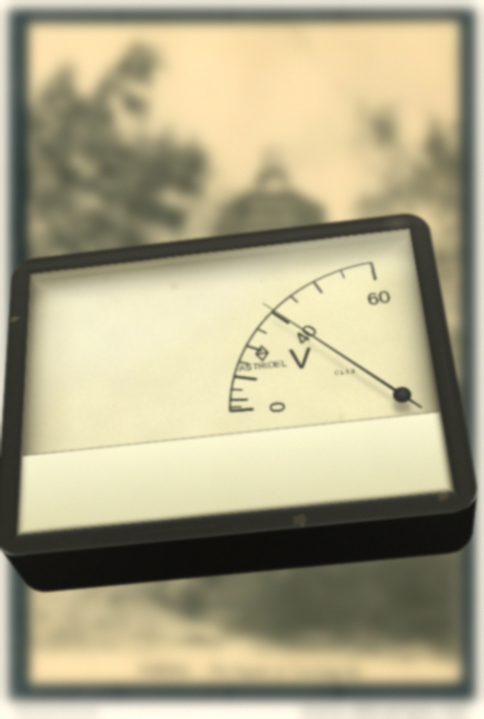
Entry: 40 V
